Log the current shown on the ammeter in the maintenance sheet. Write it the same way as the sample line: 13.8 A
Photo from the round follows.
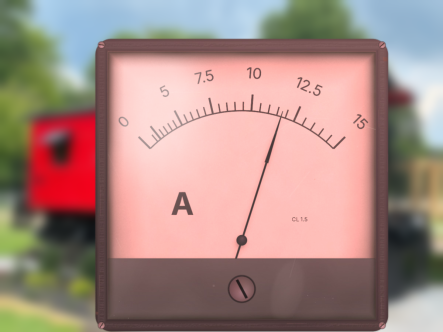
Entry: 11.75 A
